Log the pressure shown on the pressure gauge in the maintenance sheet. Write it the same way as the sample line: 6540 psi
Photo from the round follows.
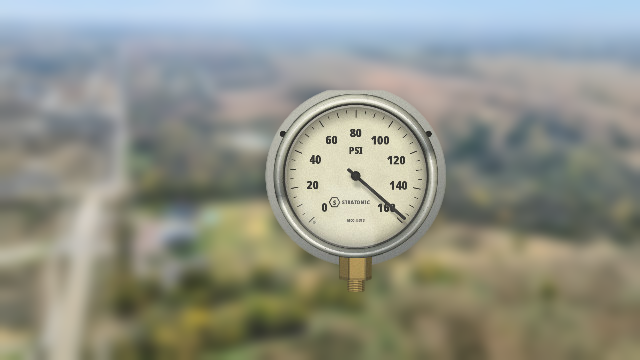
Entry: 157.5 psi
